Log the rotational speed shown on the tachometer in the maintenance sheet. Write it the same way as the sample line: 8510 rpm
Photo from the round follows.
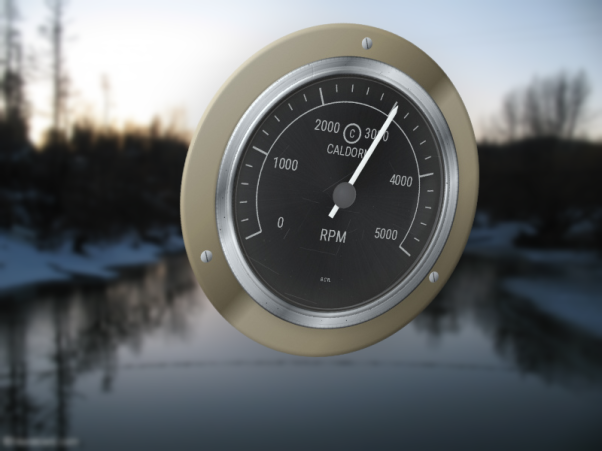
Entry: 3000 rpm
